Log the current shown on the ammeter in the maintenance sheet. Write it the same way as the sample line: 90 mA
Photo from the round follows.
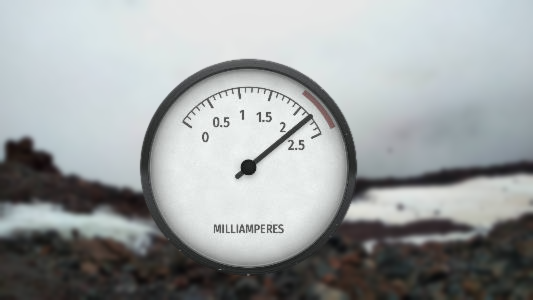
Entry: 2.2 mA
